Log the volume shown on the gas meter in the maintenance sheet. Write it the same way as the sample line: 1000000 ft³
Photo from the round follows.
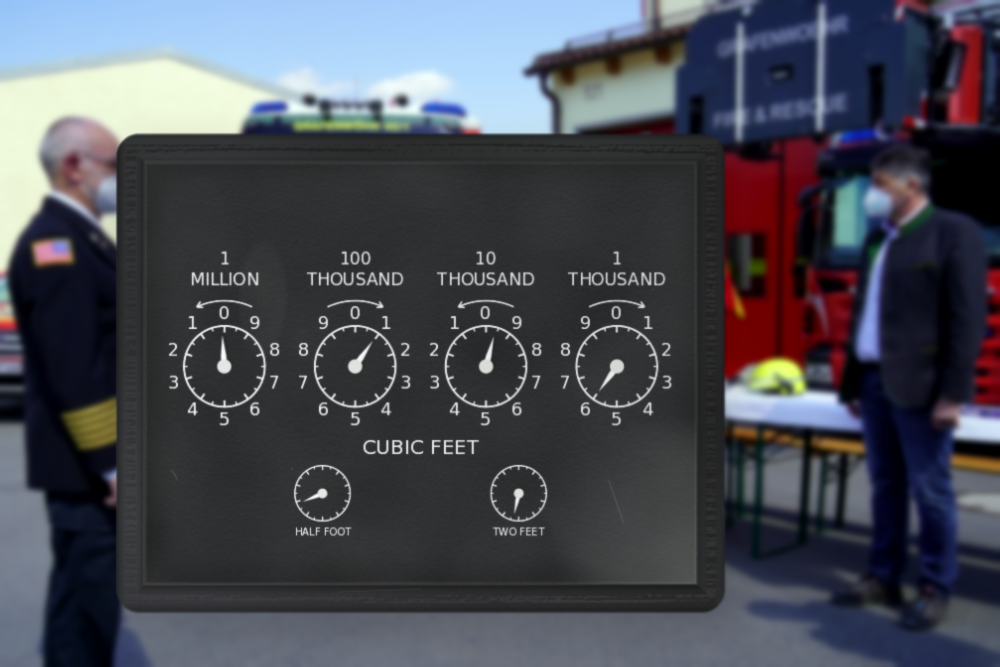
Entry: 9600 ft³
